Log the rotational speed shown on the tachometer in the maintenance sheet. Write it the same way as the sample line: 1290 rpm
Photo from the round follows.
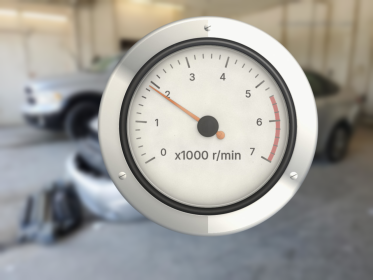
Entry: 1900 rpm
